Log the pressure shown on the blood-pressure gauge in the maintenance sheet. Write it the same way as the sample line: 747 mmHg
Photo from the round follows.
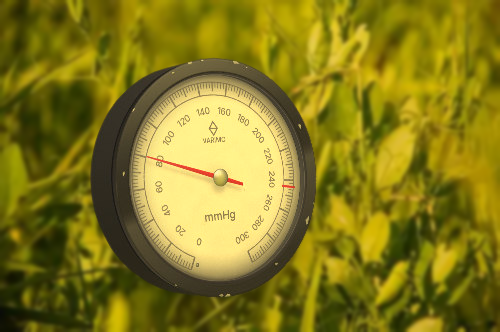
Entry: 80 mmHg
